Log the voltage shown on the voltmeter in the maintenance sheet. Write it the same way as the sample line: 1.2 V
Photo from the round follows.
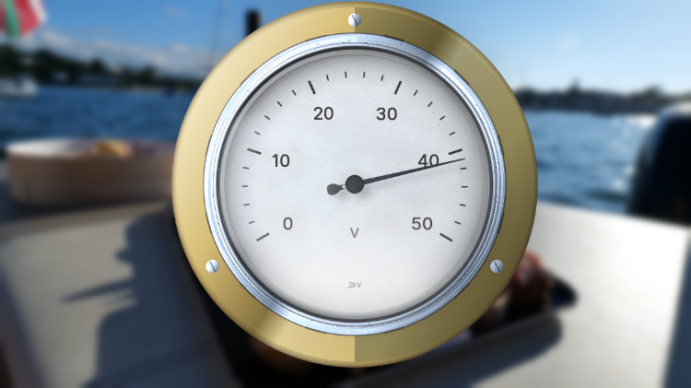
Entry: 41 V
